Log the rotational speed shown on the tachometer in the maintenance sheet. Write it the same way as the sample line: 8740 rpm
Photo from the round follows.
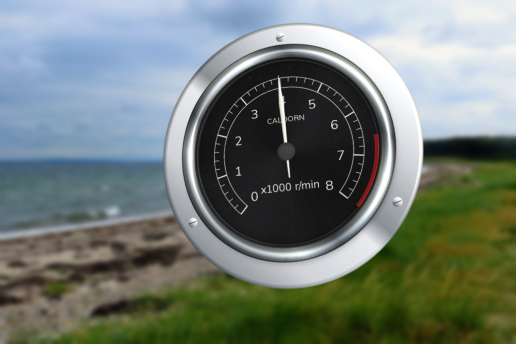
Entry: 4000 rpm
